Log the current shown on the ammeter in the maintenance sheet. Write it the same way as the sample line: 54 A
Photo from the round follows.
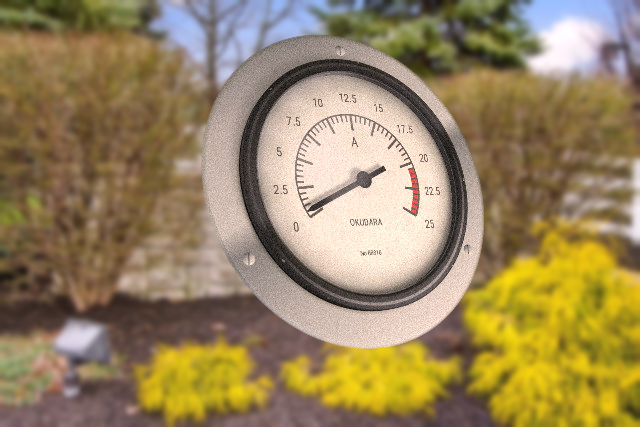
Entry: 0.5 A
